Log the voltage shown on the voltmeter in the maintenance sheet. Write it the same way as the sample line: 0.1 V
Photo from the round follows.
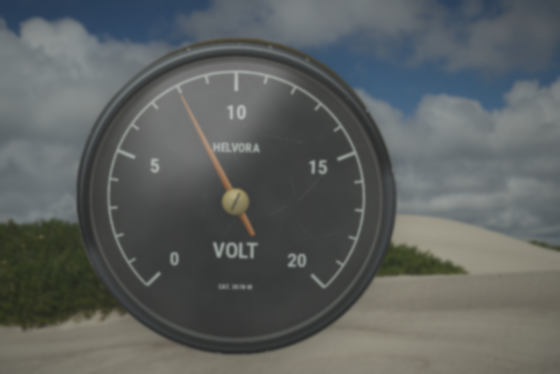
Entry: 8 V
